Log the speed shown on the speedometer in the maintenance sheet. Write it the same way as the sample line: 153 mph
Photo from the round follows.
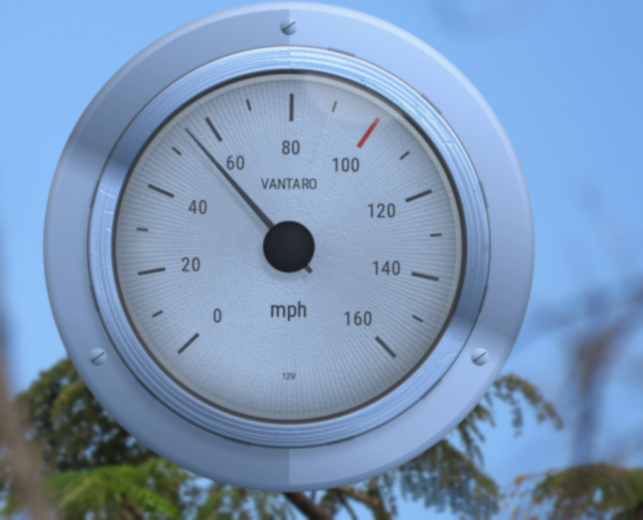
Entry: 55 mph
